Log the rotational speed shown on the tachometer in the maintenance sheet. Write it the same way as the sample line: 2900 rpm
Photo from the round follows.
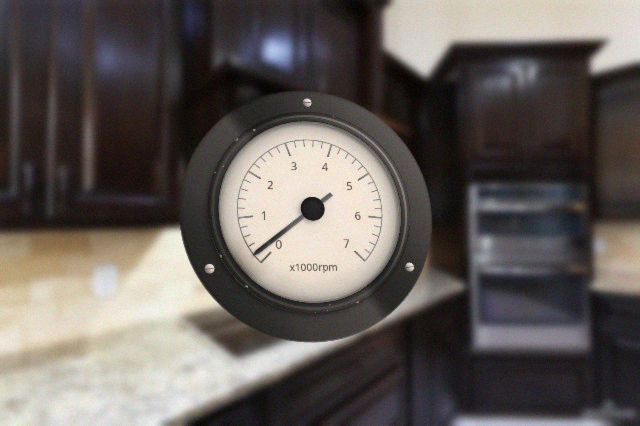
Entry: 200 rpm
